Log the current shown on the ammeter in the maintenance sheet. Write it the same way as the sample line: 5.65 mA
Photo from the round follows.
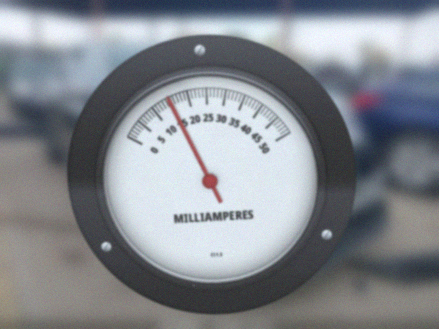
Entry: 15 mA
